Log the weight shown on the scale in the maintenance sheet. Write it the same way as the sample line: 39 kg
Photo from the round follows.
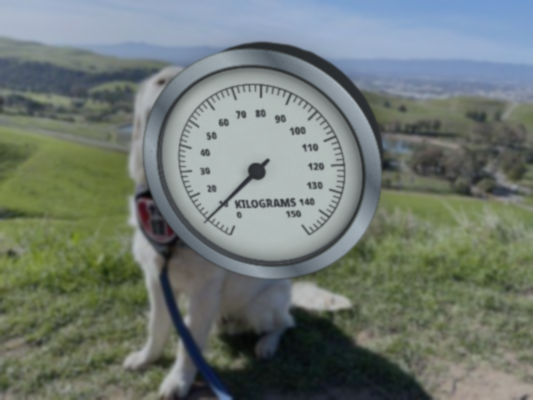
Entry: 10 kg
